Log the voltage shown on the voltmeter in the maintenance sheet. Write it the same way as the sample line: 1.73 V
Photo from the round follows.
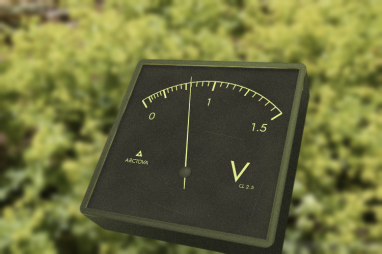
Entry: 0.8 V
